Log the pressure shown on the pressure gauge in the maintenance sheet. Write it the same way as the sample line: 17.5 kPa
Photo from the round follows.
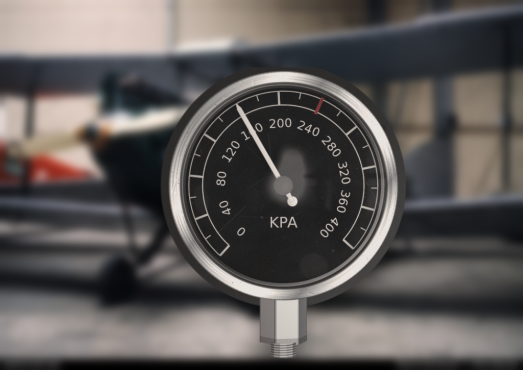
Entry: 160 kPa
